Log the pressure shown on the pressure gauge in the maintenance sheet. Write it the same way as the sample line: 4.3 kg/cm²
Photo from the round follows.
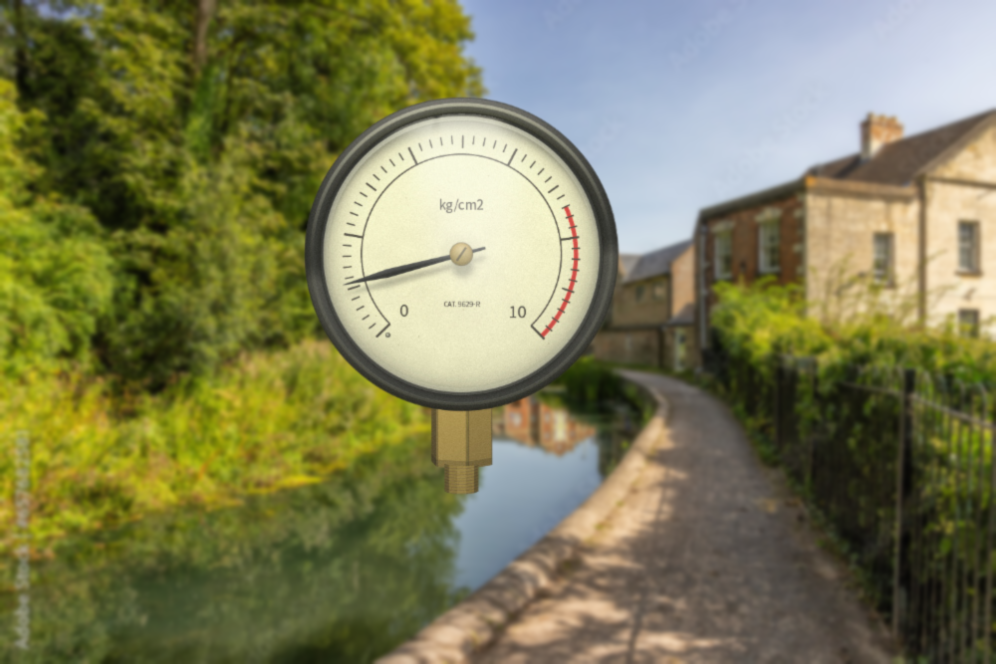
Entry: 1.1 kg/cm²
